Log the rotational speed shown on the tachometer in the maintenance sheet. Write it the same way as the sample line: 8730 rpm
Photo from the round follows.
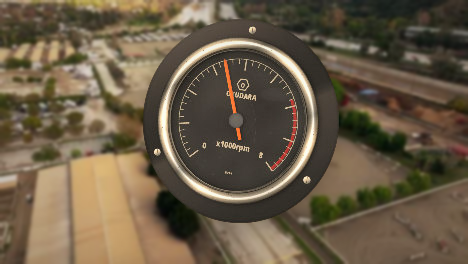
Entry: 3400 rpm
